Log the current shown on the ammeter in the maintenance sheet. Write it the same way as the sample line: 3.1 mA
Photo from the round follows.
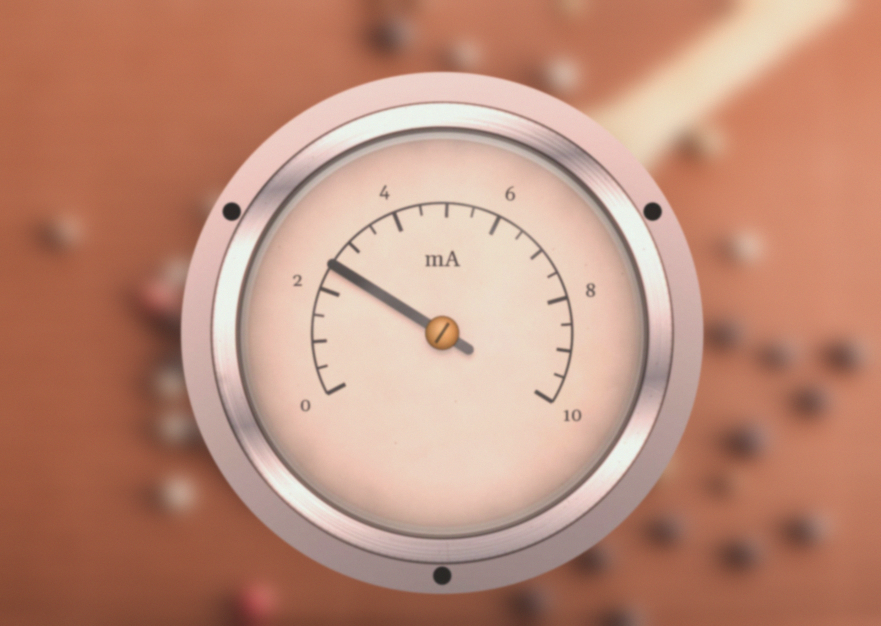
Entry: 2.5 mA
